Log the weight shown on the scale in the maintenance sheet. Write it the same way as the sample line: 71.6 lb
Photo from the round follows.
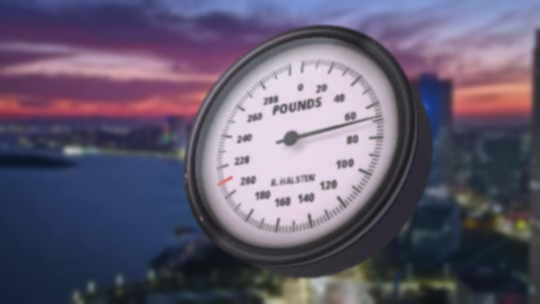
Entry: 70 lb
